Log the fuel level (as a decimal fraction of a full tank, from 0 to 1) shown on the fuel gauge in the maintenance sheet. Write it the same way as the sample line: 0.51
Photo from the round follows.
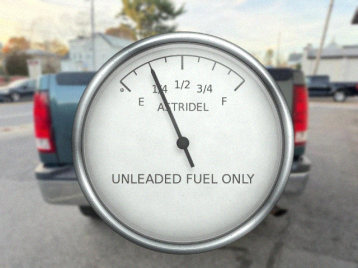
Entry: 0.25
